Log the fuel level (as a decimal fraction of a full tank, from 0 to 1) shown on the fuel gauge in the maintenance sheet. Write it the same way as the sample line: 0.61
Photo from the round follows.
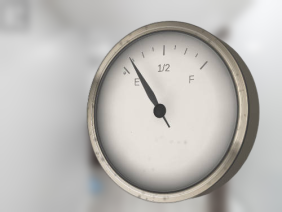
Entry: 0.125
